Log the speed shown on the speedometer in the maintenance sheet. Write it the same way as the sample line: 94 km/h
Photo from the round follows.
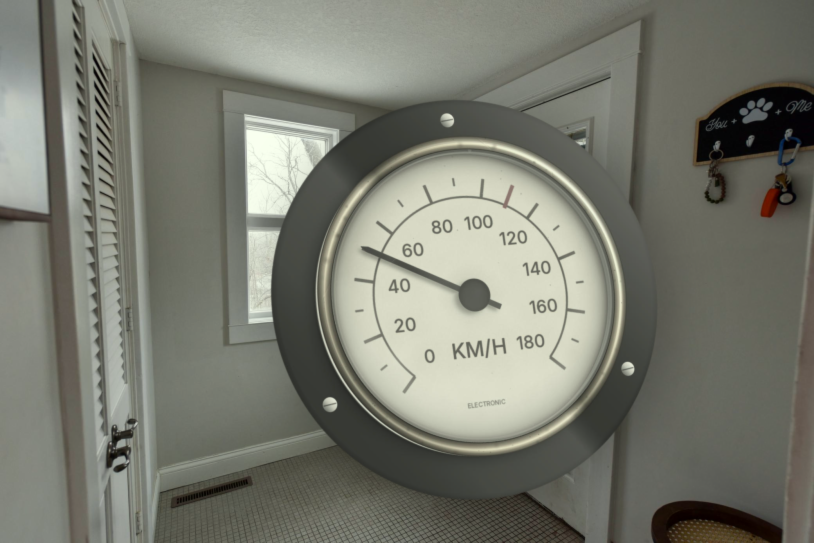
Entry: 50 km/h
